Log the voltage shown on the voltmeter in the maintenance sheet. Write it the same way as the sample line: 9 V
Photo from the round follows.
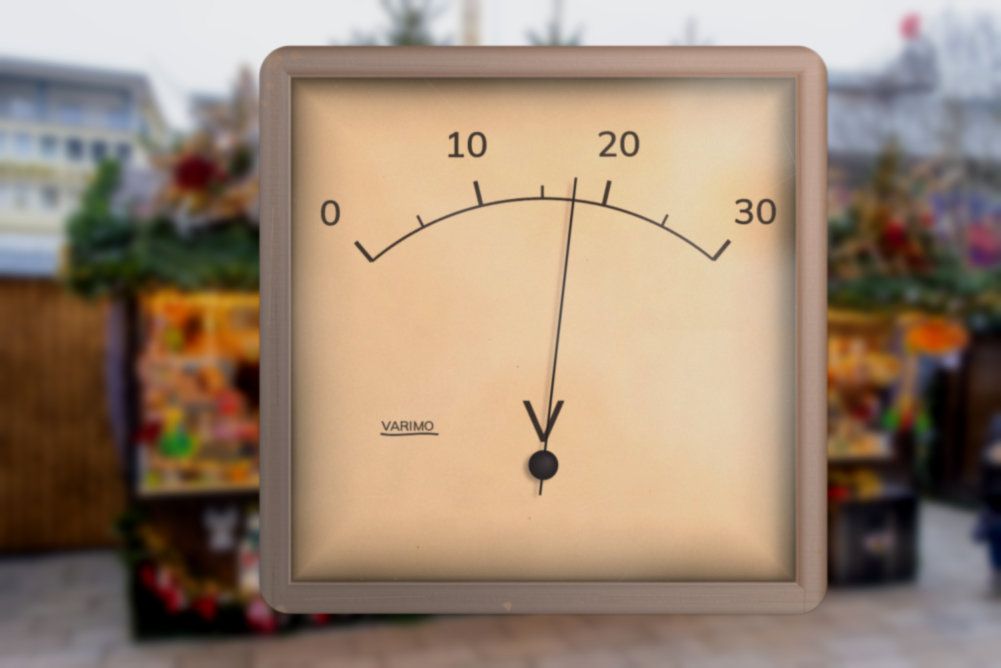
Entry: 17.5 V
